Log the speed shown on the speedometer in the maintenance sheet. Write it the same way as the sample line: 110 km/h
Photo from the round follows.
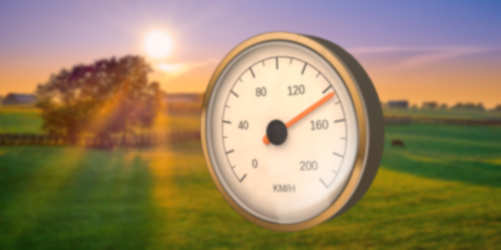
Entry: 145 km/h
